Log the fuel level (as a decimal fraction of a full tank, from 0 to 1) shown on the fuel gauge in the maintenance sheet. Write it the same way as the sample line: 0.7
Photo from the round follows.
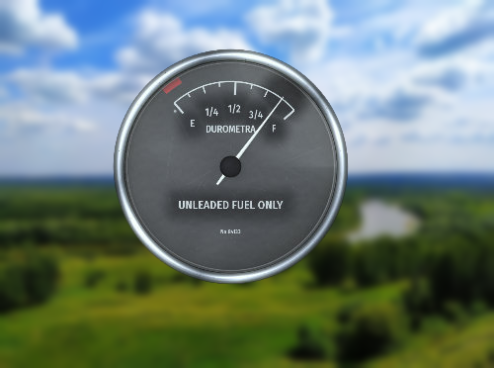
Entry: 0.875
